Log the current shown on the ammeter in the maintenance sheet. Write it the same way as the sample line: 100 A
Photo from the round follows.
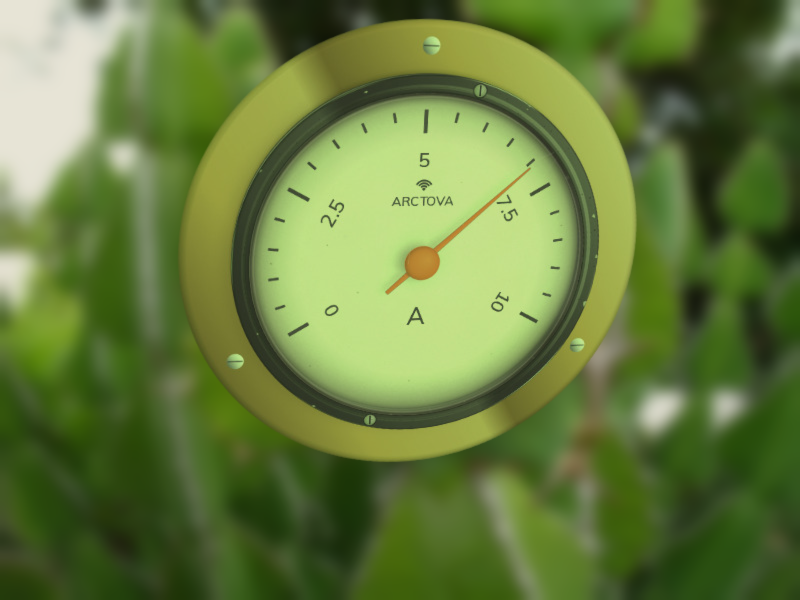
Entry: 7 A
